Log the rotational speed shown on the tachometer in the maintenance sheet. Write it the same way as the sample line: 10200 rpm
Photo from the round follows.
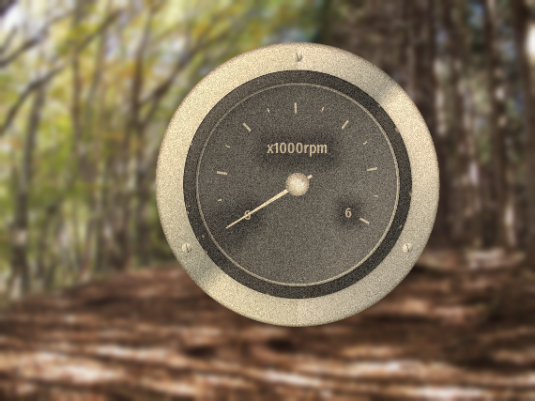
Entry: 0 rpm
